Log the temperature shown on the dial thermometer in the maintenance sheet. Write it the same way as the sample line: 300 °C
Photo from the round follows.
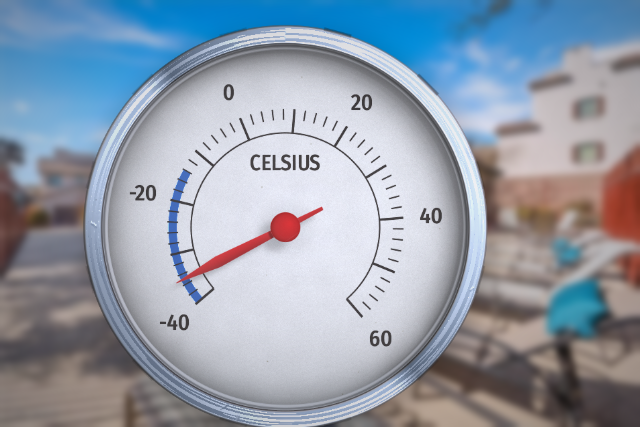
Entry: -35 °C
